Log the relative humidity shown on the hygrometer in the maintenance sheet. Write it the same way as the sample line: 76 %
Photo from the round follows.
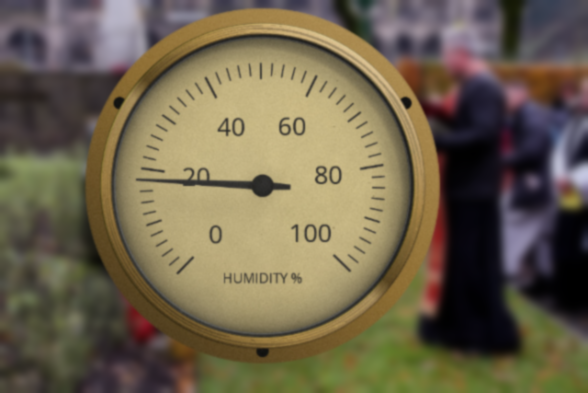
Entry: 18 %
